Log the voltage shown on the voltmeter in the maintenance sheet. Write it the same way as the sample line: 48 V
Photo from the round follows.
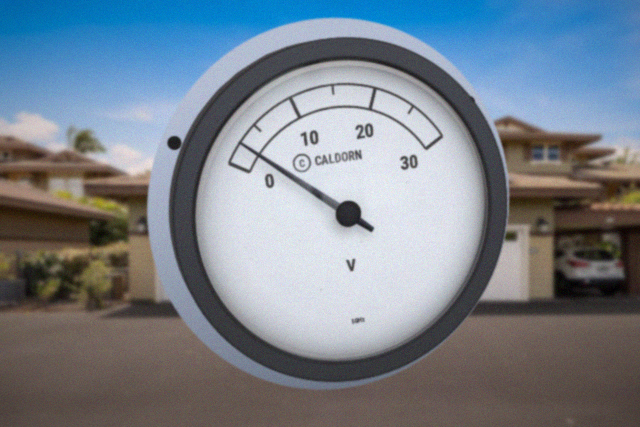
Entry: 2.5 V
